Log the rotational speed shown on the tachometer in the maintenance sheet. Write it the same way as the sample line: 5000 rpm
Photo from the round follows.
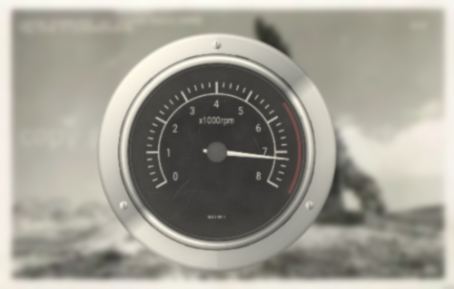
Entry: 7200 rpm
